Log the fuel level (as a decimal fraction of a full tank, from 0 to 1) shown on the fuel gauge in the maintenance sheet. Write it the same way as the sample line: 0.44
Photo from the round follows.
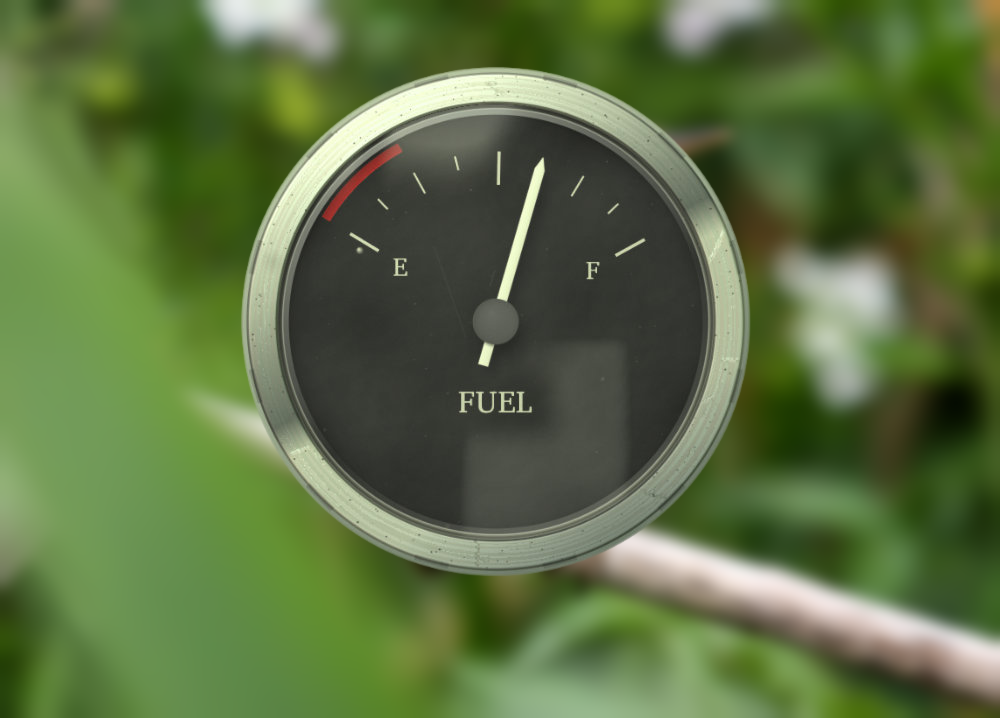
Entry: 0.625
